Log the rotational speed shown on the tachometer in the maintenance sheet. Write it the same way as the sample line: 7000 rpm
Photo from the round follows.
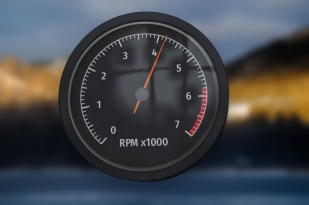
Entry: 4200 rpm
